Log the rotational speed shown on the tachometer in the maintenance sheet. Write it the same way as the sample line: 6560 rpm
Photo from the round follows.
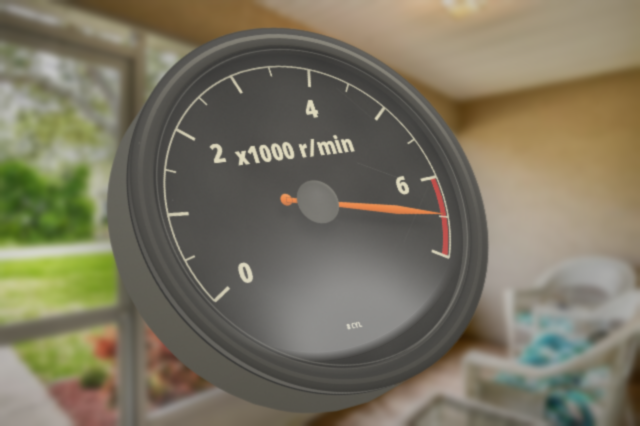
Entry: 6500 rpm
